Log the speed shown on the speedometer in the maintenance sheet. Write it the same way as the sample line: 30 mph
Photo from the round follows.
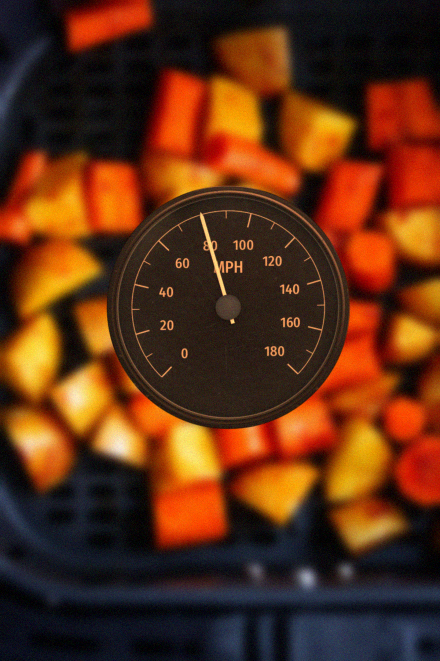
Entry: 80 mph
